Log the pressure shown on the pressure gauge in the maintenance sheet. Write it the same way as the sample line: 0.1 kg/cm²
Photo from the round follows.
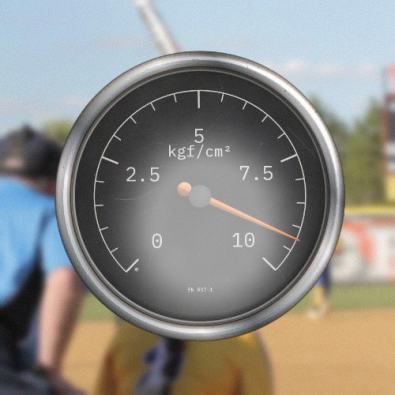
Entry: 9.25 kg/cm²
